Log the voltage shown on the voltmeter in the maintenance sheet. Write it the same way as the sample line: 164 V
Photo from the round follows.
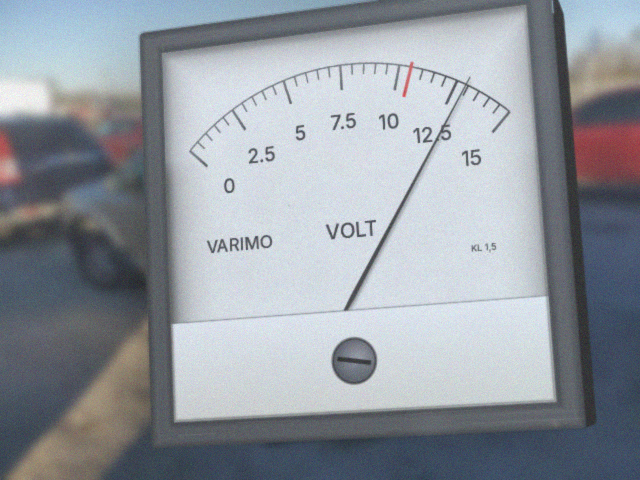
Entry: 13 V
